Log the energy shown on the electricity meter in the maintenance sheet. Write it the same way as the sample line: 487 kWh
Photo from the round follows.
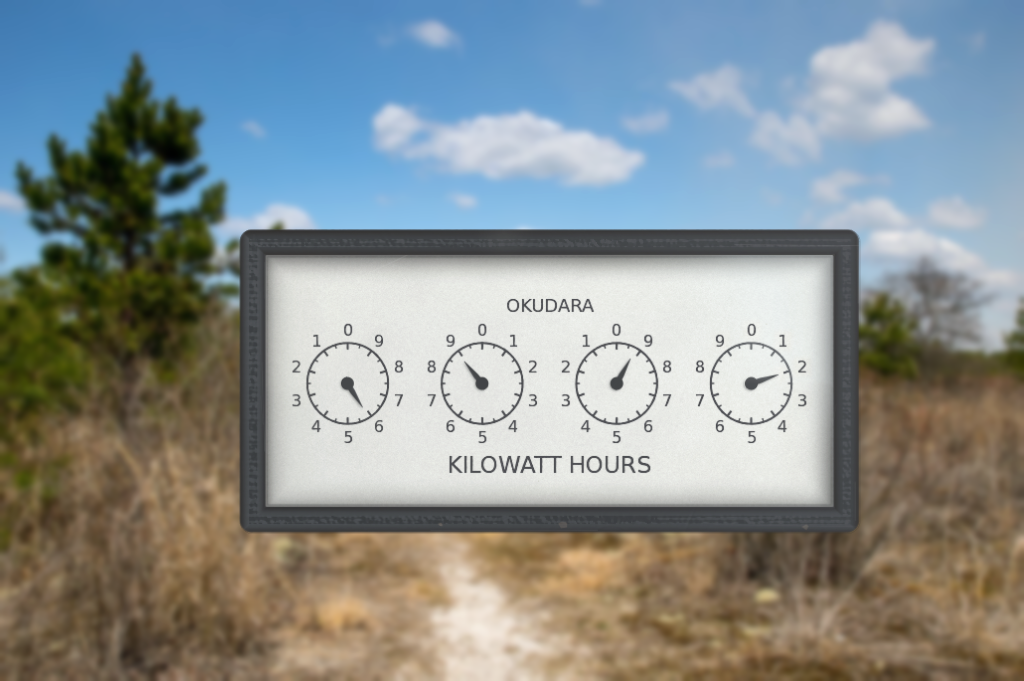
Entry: 5892 kWh
